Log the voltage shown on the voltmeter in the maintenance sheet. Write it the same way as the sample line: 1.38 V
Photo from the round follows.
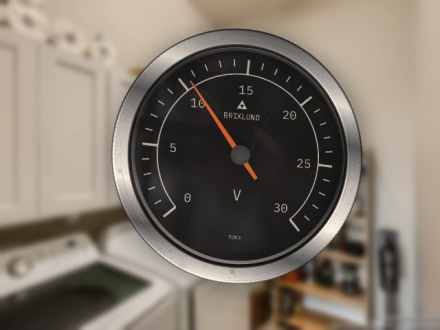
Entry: 10.5 V
